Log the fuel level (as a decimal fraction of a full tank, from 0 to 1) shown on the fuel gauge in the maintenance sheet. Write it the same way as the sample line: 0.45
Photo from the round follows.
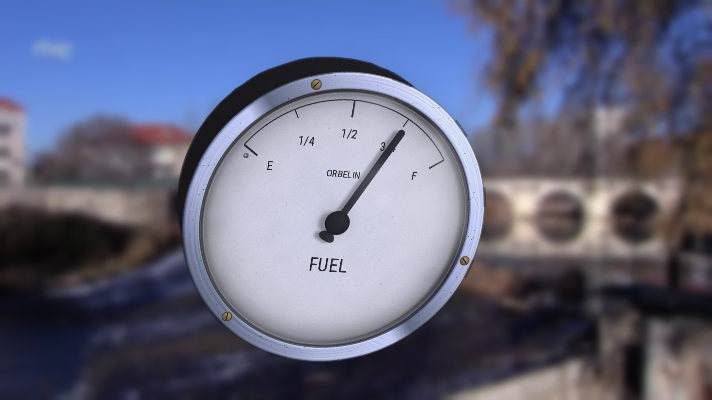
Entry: 0.75
